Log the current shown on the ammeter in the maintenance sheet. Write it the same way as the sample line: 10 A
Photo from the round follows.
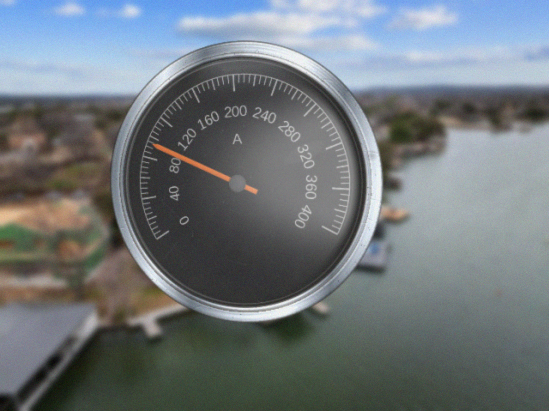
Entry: 95 A
